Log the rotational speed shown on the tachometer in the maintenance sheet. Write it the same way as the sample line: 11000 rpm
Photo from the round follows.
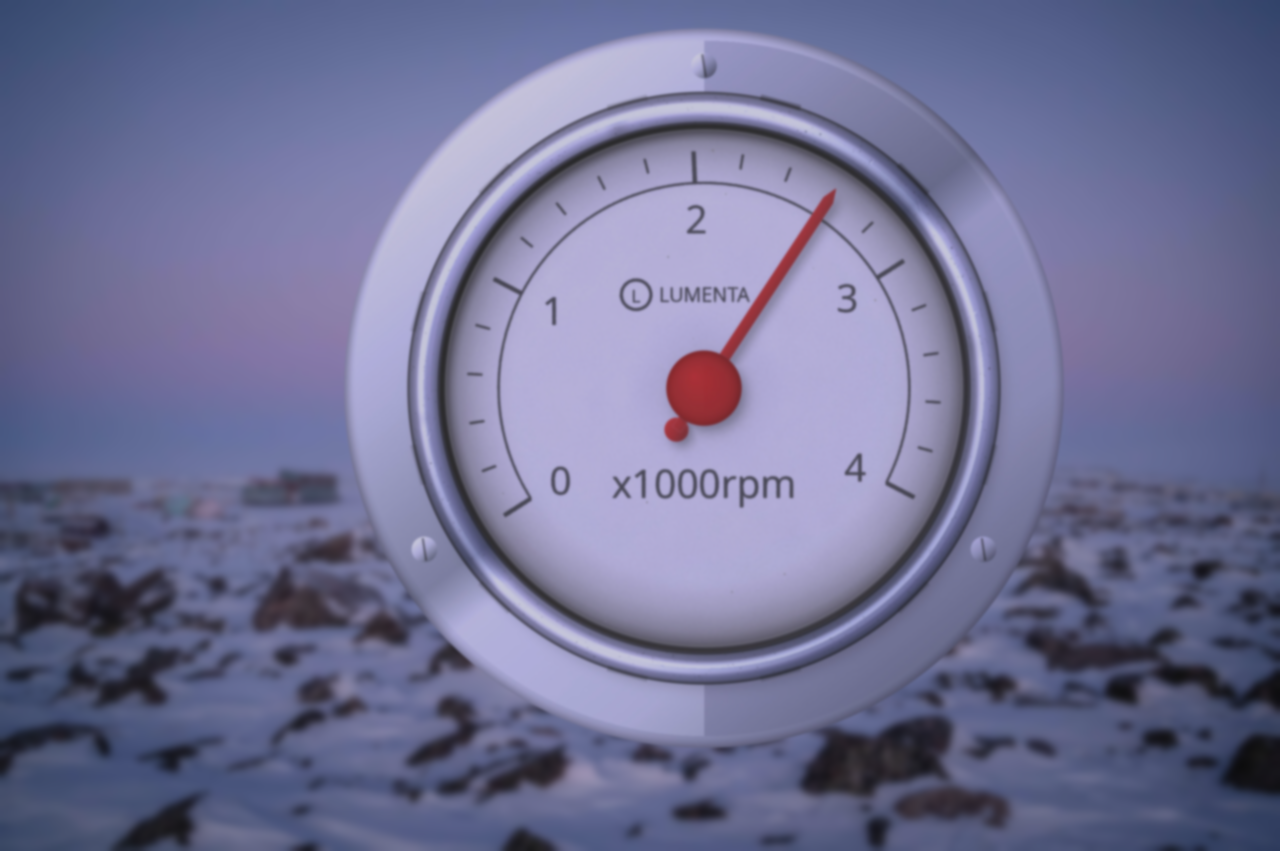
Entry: 2600 rpm
